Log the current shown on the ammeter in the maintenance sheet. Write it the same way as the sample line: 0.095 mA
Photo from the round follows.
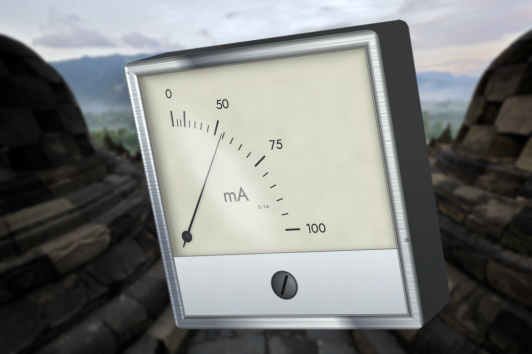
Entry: 55 mA
